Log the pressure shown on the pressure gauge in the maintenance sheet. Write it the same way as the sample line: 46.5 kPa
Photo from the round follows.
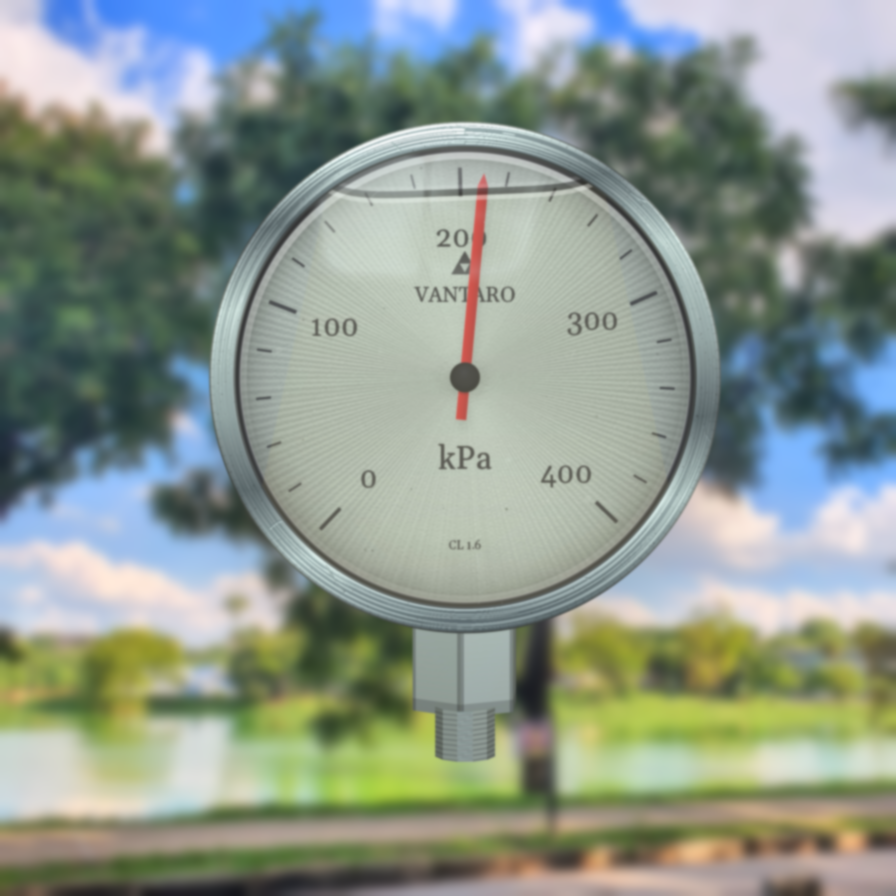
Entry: 210 kPa
